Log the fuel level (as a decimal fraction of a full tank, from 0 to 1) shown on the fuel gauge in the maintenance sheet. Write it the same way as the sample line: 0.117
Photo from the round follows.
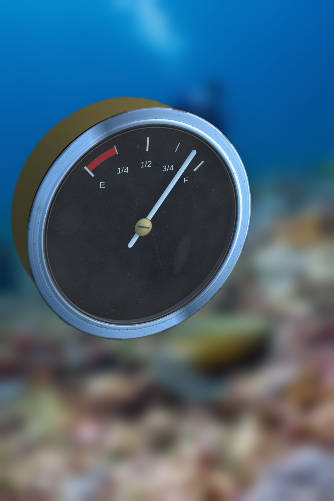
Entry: 0.875
